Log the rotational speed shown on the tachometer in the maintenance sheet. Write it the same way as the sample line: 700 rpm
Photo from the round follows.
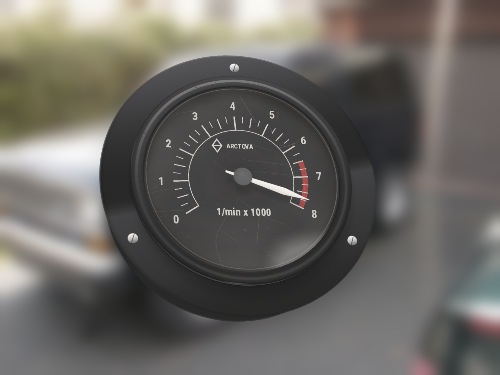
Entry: 7750 rpm
